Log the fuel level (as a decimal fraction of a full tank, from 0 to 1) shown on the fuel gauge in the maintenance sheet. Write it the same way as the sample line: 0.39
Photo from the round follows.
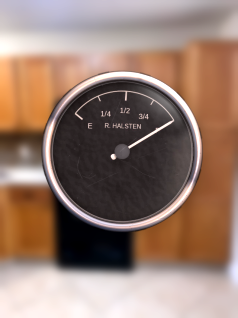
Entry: 1
